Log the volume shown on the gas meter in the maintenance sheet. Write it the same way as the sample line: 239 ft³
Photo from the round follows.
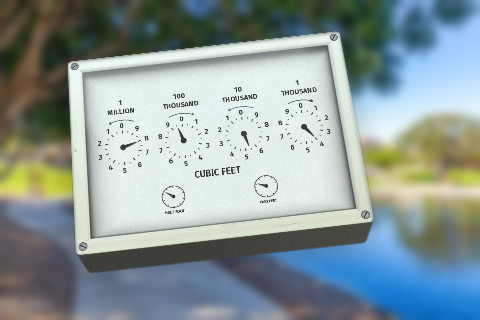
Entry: 795400 ft³
